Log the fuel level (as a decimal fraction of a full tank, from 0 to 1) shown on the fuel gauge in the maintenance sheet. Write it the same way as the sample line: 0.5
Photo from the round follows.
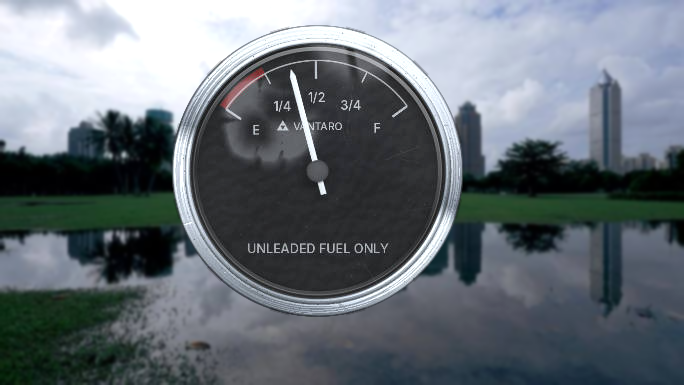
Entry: 0.375
